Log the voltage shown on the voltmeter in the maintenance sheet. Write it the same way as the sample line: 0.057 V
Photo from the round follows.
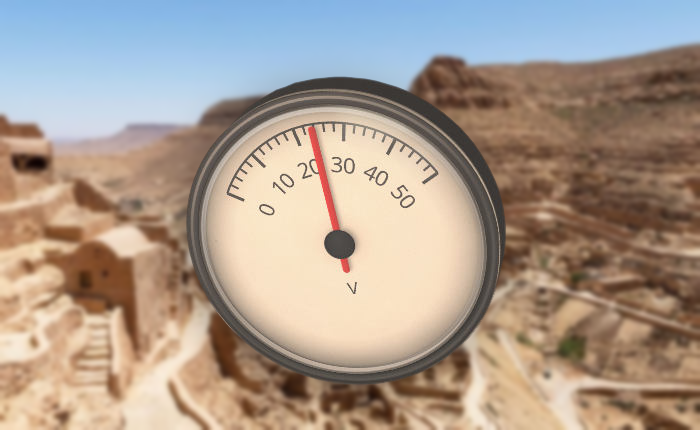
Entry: 24 V
